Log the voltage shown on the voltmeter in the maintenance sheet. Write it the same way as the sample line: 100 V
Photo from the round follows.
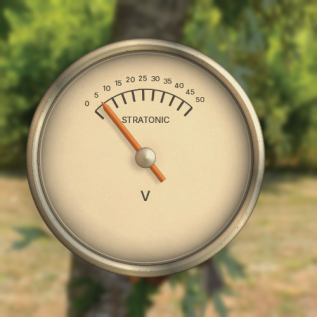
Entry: 5 V
